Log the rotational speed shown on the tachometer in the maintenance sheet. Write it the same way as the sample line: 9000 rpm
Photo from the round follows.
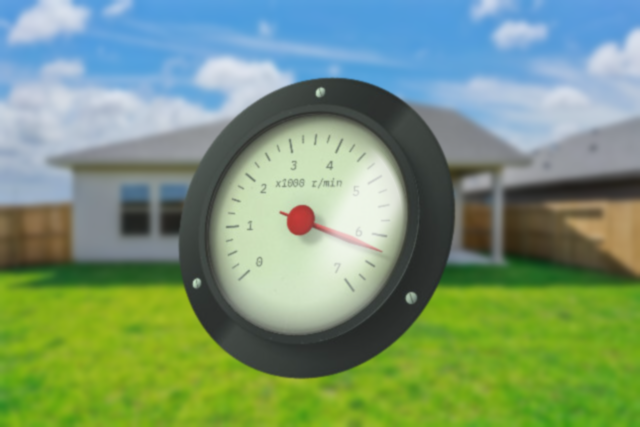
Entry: 6250 rpm
